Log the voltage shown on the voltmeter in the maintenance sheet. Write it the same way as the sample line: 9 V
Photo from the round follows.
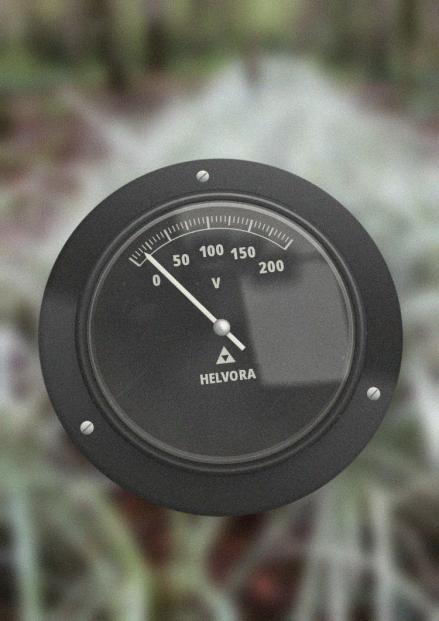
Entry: 15 V
